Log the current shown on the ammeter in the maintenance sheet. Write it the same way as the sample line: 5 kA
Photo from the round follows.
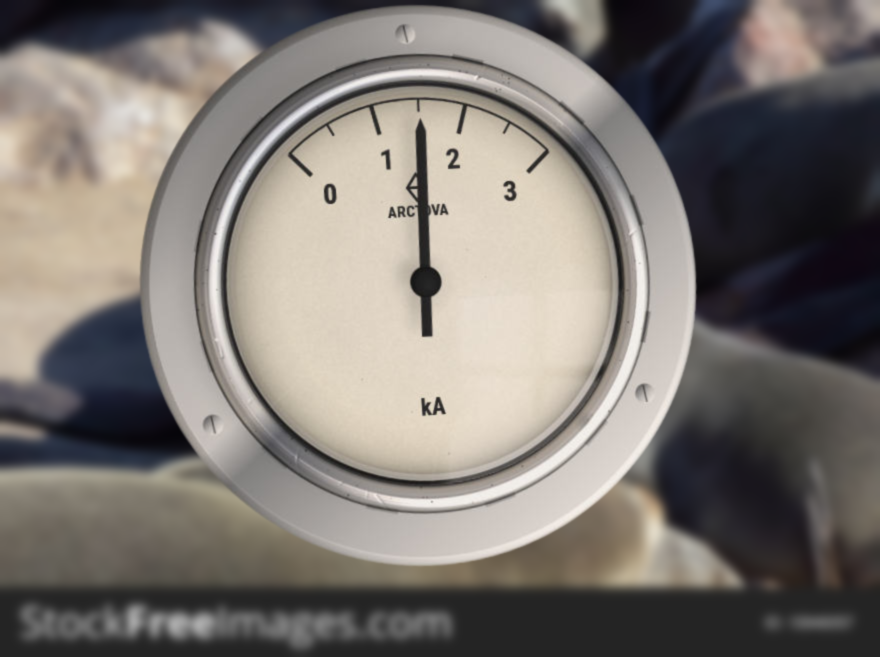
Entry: 1.5 kA
